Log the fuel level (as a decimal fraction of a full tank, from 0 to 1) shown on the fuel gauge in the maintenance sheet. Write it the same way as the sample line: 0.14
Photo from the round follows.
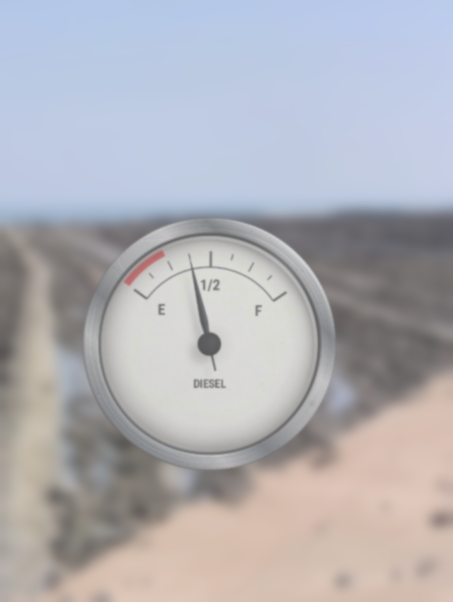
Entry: 0.375
